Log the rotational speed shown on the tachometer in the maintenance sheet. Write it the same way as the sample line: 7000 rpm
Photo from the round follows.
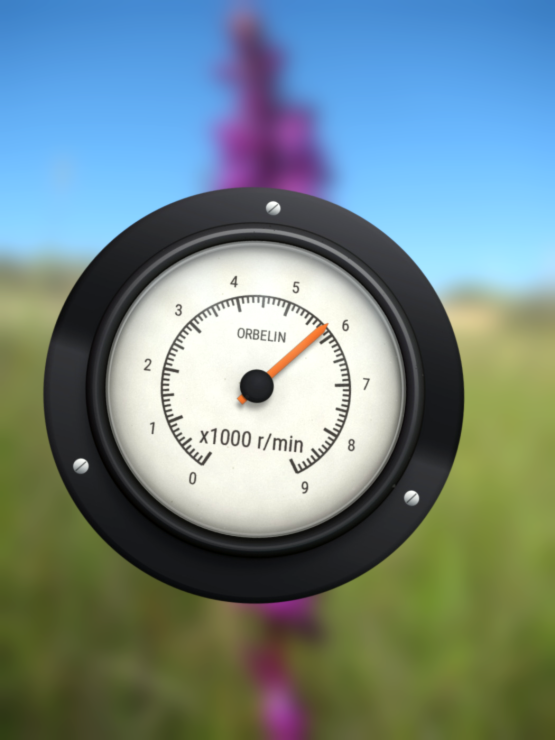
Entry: 5800 rpm
